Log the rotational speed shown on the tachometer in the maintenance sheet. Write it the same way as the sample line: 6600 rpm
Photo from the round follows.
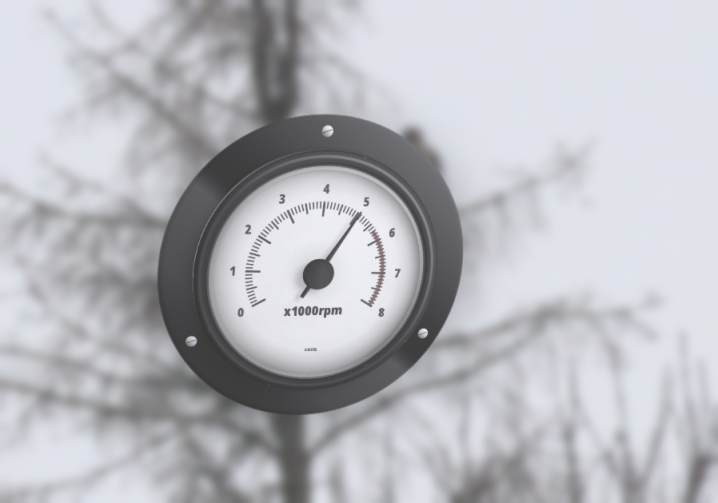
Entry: 5000 rpm
